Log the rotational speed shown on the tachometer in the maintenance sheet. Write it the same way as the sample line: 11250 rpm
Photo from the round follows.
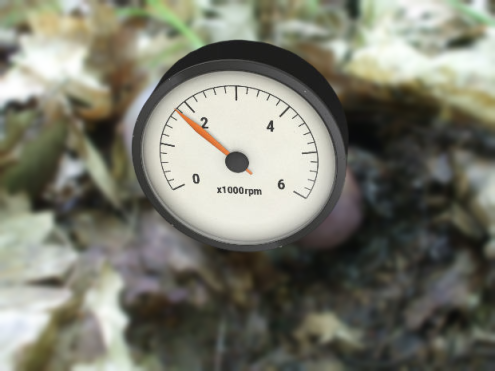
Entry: 1800 rpm
